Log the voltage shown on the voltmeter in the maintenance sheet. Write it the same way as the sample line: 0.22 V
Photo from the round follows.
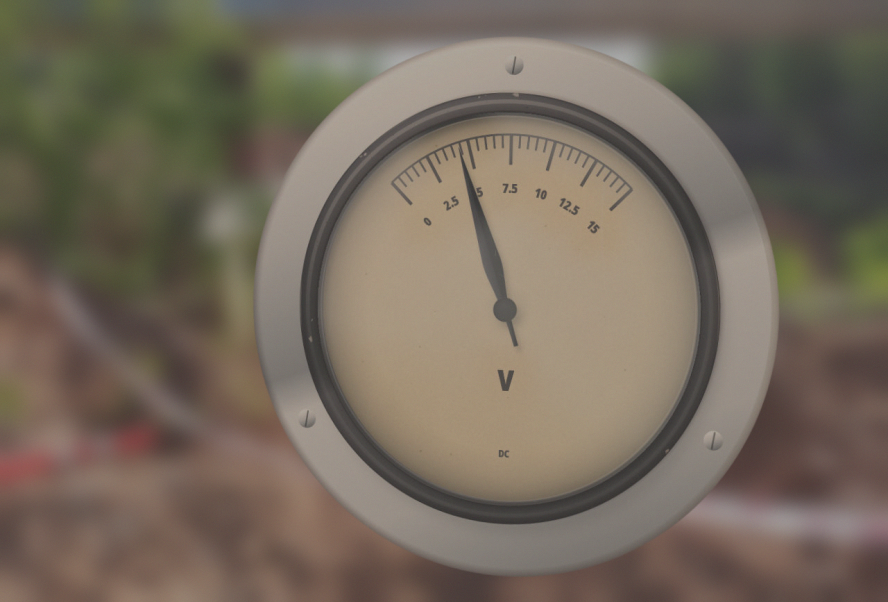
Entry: 4.5 V
